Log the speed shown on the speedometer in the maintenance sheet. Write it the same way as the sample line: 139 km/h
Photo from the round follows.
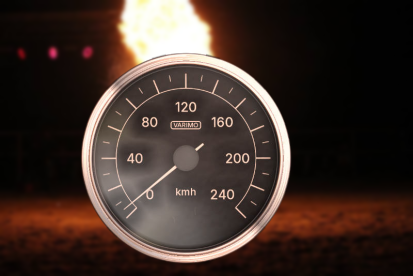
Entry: 5 km/h
